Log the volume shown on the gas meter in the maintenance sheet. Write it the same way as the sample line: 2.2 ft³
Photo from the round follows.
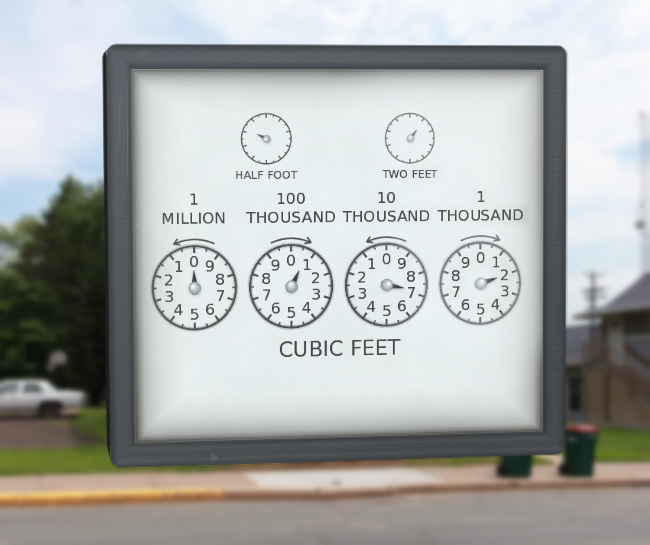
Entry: 7200 ft³
